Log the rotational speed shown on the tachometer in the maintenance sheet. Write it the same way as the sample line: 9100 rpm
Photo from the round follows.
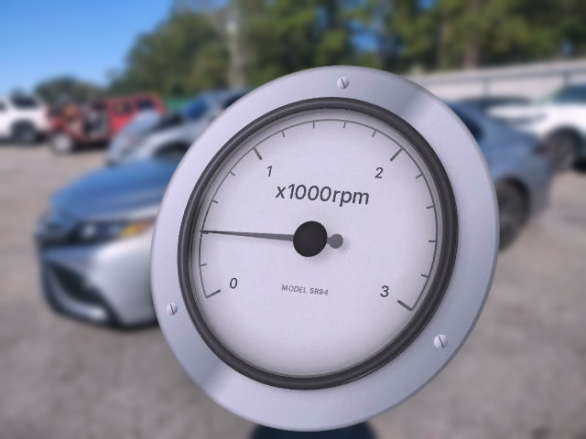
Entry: 400 rpm
